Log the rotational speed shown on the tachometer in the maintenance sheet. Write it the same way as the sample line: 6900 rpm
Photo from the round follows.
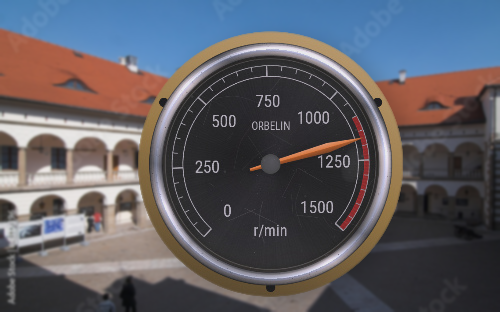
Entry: 1175 rpm
